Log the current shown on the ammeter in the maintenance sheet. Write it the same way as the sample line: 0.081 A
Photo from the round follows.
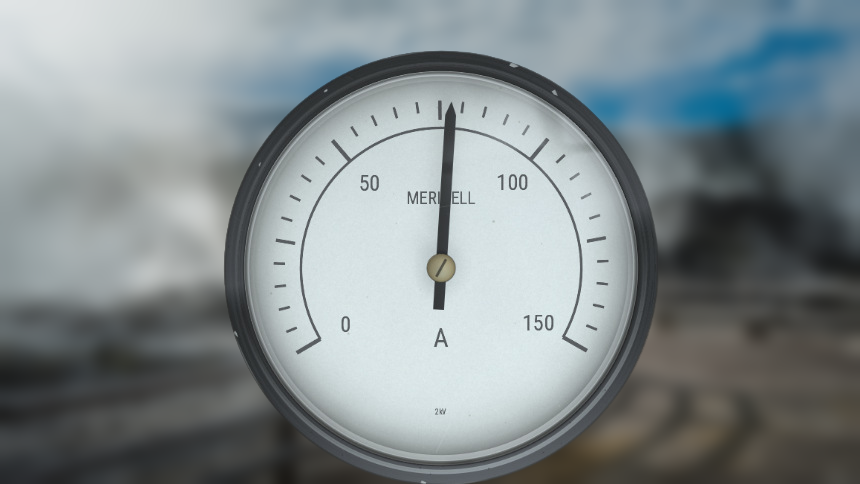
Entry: 77.5 A
